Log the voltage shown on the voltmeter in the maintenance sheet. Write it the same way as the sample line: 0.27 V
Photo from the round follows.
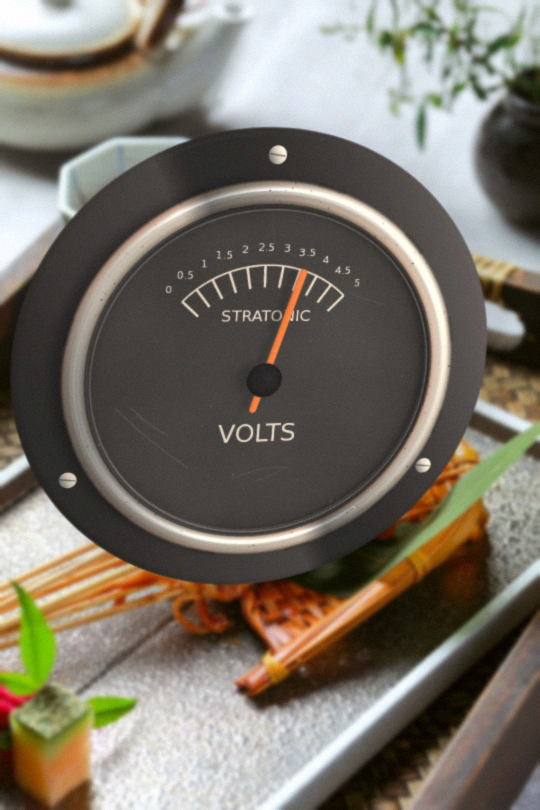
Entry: 3.5 V
